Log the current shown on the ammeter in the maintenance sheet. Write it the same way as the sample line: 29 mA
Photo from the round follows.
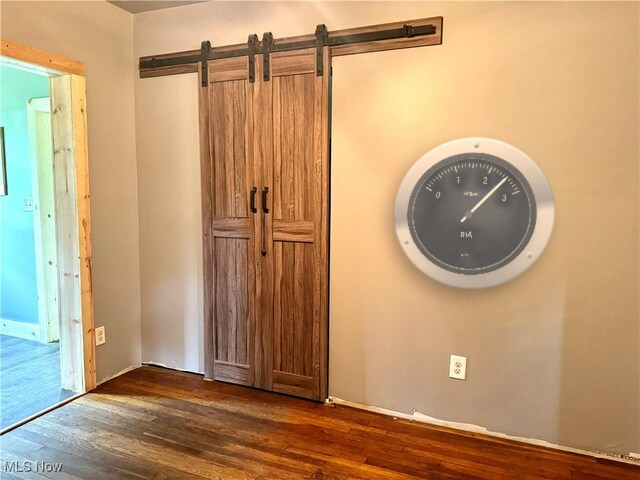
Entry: 2.5 mA
